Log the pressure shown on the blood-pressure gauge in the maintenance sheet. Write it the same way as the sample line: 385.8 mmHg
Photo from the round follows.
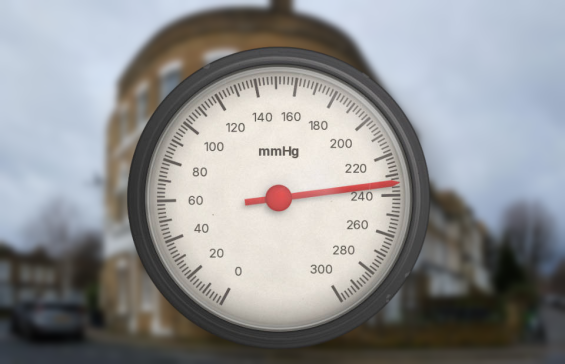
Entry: 234 mmHg
